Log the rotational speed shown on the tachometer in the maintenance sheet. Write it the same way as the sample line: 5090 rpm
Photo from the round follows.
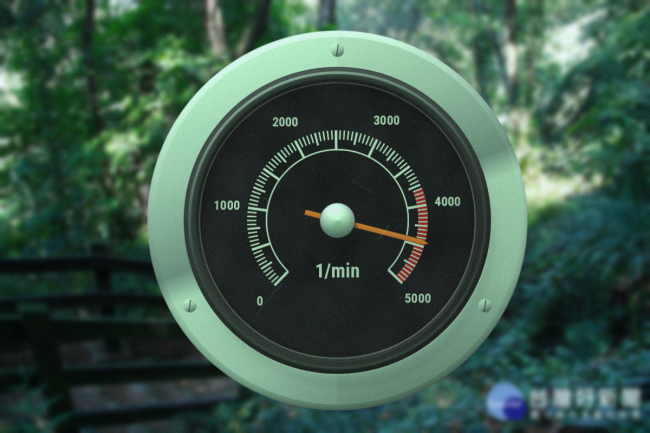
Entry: 4450 rpm
